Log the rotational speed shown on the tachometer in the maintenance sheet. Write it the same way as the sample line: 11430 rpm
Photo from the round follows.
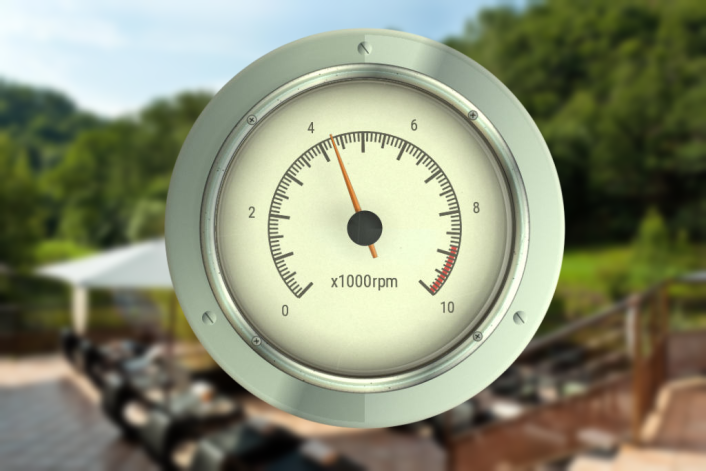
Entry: 4300 rpm
